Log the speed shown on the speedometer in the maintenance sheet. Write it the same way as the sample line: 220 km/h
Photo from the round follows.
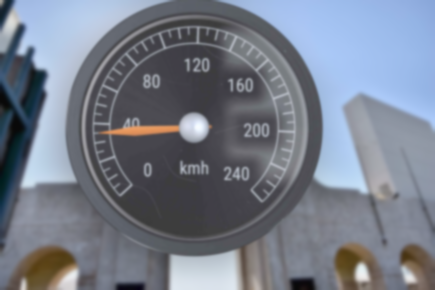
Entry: 35 km/h
